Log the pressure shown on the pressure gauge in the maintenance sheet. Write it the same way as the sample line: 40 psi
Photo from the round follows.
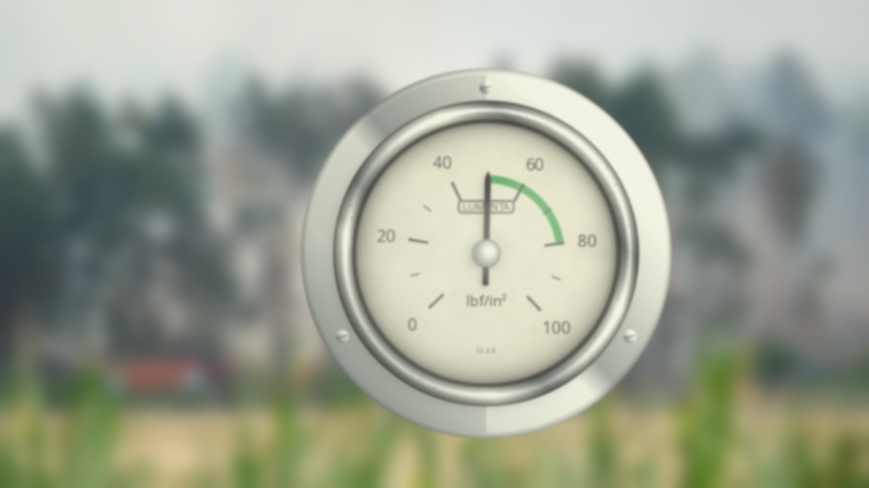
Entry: 50 psi
